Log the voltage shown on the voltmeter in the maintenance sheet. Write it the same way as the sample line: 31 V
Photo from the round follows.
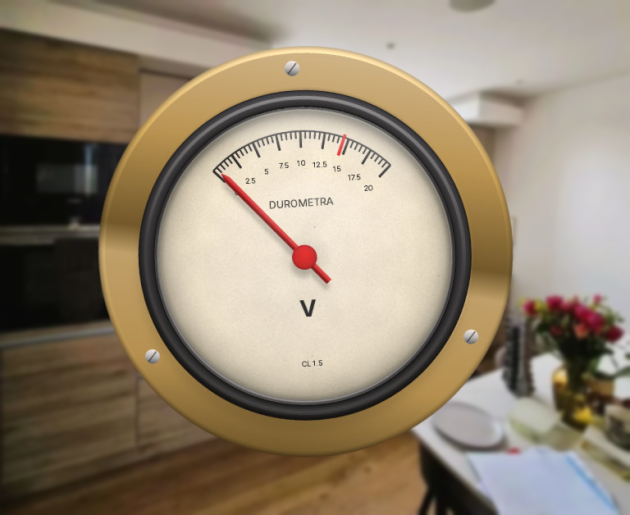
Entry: 0.5 V
